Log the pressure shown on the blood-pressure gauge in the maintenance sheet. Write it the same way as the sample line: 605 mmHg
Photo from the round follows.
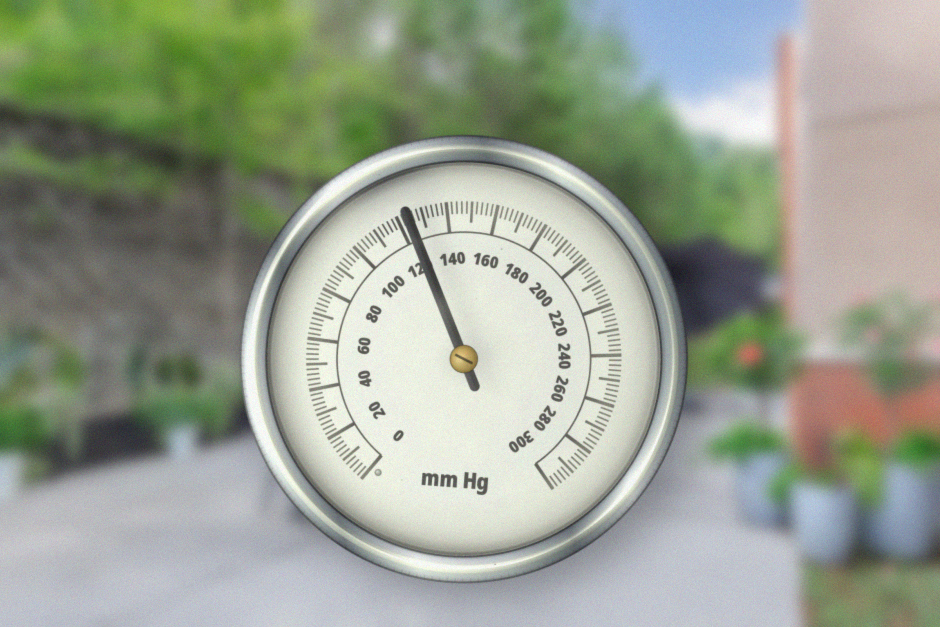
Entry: 124 mmHg
